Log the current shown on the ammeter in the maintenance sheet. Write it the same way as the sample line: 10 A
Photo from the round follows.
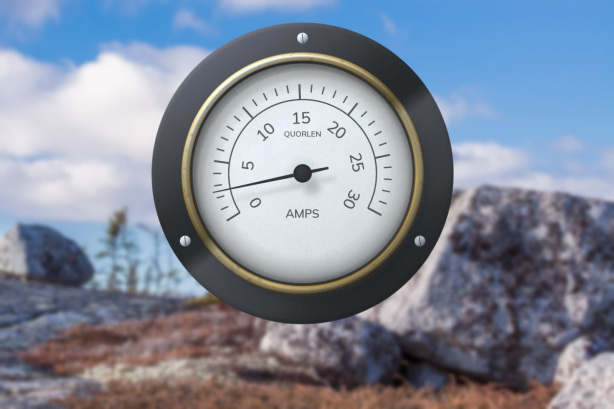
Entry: 2.5 A
